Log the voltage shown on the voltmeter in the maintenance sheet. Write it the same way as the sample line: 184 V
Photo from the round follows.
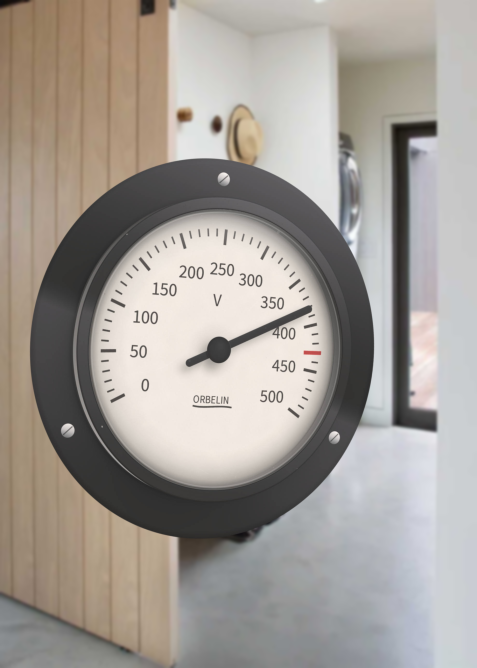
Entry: 380 V
